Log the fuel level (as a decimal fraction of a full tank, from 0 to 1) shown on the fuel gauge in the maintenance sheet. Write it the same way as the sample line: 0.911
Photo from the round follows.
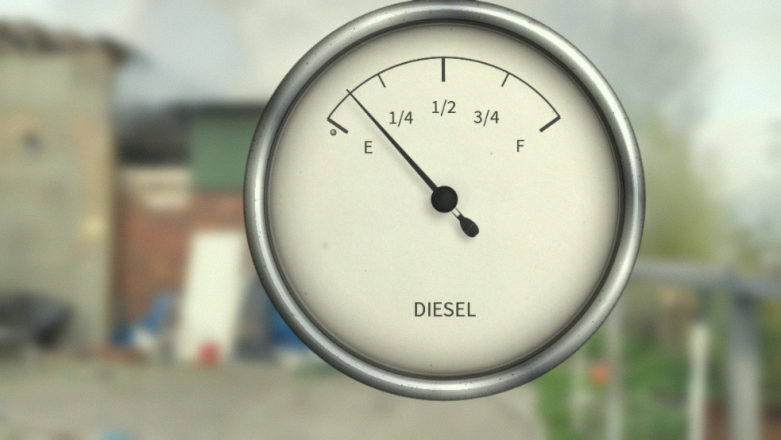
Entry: 0.125
